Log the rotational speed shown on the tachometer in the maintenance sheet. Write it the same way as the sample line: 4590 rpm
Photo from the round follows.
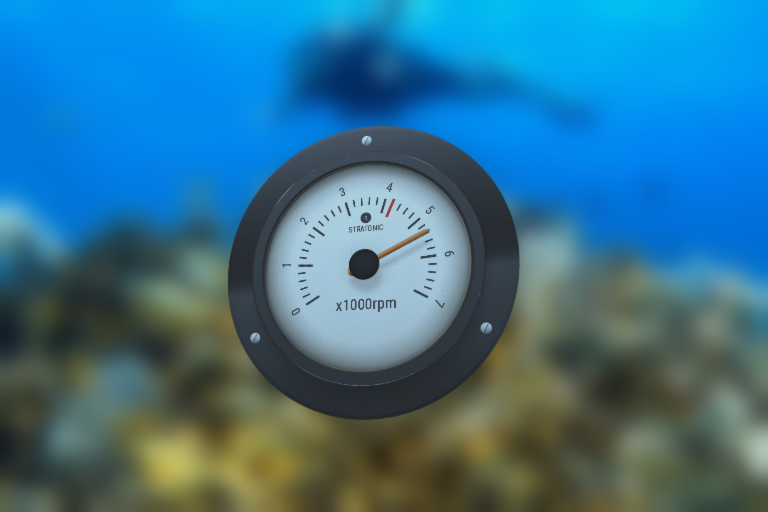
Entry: 5400 rpm
